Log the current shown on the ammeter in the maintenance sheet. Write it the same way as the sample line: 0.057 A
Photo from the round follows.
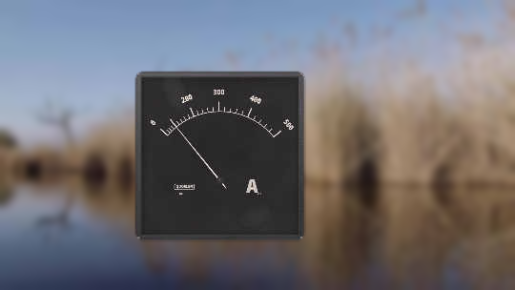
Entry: 100 A
